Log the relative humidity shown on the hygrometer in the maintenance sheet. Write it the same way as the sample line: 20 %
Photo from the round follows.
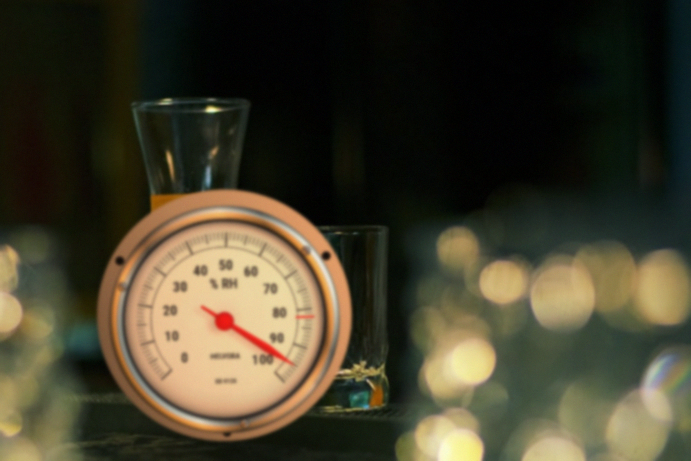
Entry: 95 %
